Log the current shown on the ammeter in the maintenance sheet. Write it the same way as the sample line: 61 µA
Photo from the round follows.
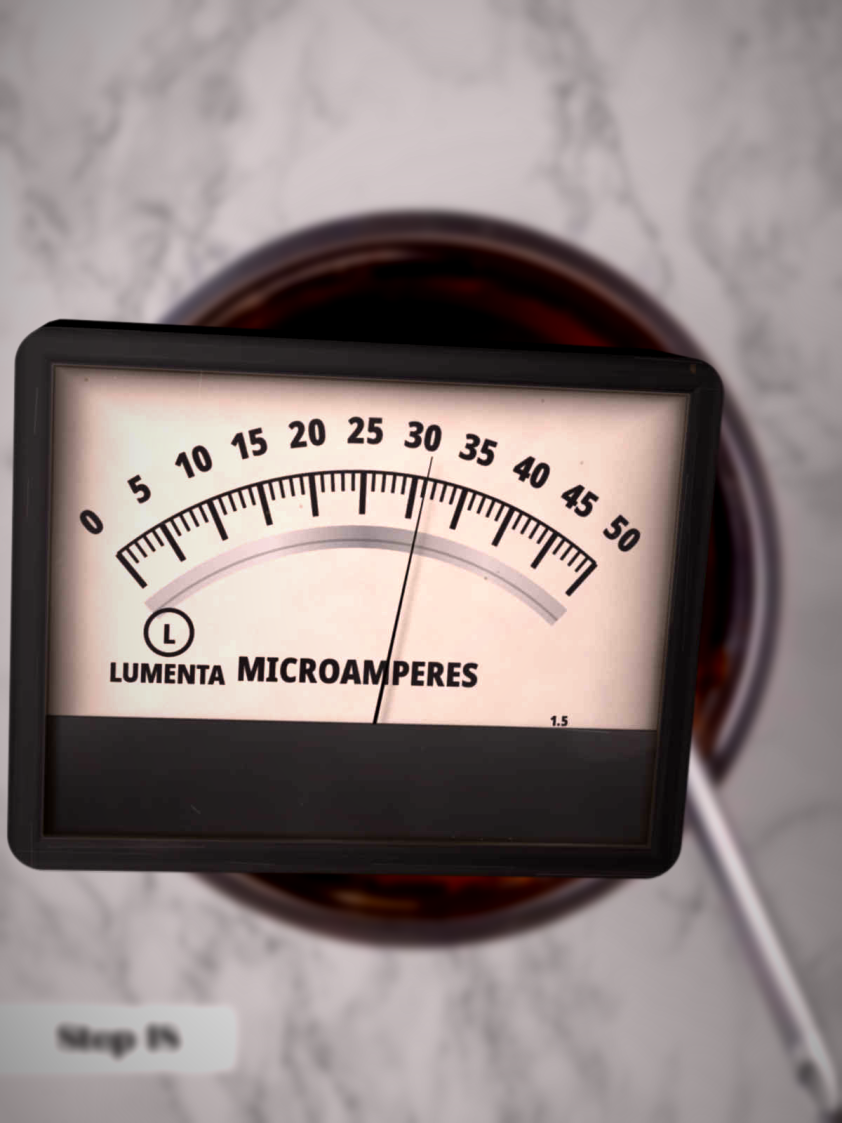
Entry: 31 µA
